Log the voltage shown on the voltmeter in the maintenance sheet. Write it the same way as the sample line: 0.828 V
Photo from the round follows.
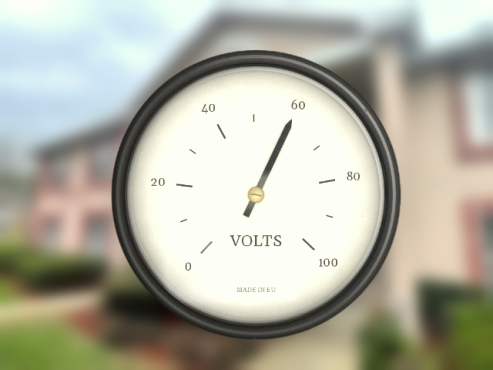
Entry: 60 V
